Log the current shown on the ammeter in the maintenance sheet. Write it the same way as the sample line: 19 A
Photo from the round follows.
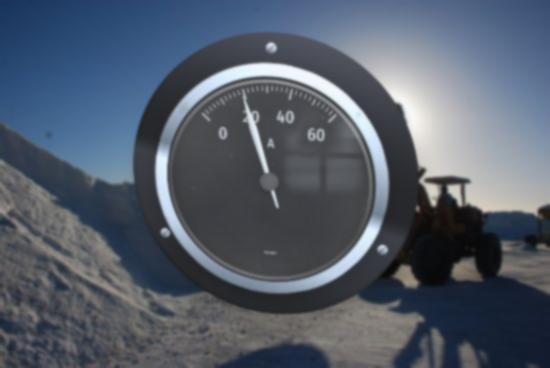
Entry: 20 A
